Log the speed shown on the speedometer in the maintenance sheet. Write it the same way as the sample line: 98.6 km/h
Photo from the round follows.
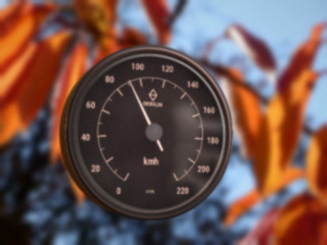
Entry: 90 km/h
